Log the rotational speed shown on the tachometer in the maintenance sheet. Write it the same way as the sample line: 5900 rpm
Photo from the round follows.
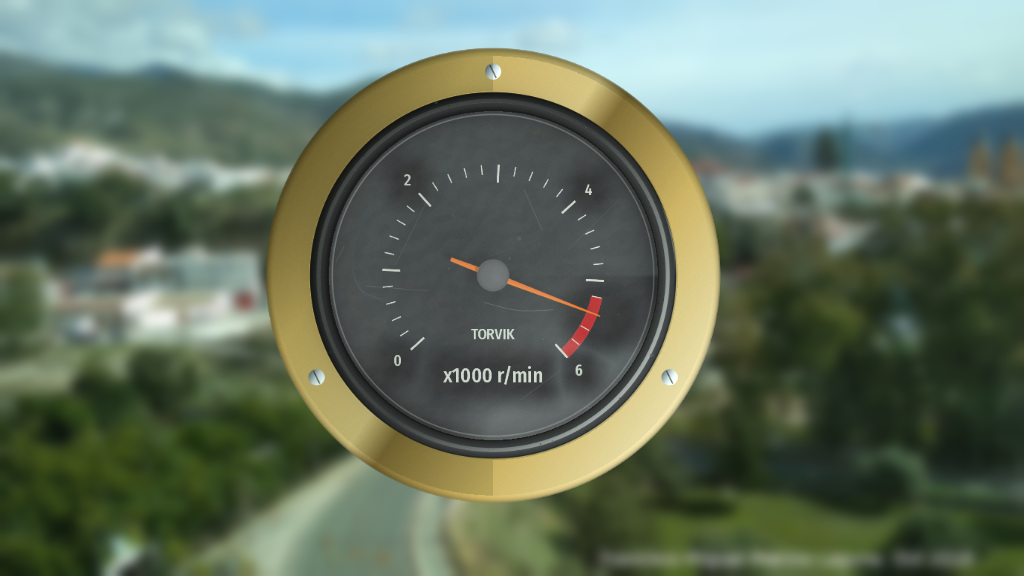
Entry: 5400 rpm
